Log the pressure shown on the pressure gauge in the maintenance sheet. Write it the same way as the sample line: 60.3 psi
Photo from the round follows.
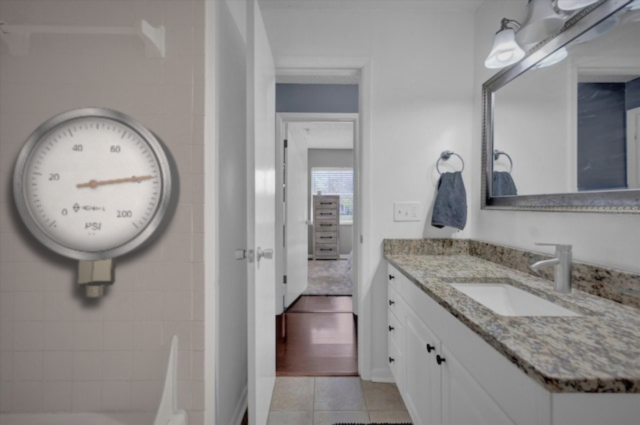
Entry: 80 psi
